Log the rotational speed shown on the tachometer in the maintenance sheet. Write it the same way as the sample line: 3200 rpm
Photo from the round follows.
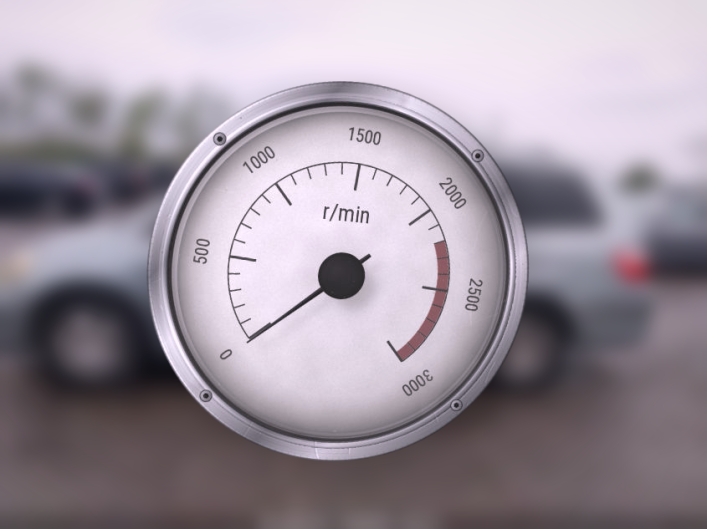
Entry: 0 rpm
